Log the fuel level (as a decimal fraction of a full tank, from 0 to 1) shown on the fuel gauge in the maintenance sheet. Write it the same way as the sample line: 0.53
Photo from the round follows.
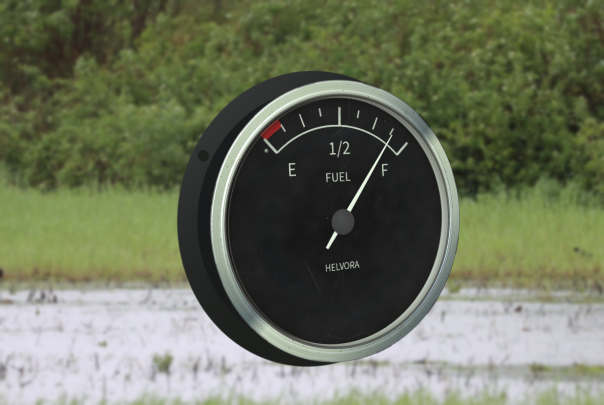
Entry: 0.875
